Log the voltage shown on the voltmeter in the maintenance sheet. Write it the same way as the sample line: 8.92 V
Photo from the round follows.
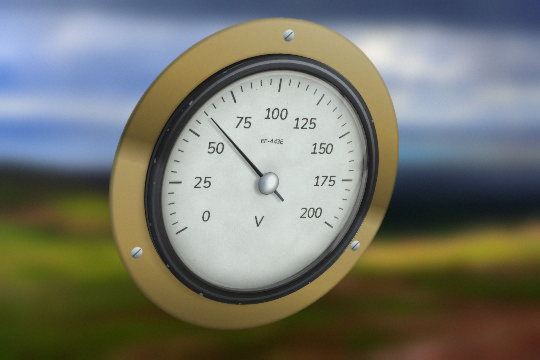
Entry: 60 V
